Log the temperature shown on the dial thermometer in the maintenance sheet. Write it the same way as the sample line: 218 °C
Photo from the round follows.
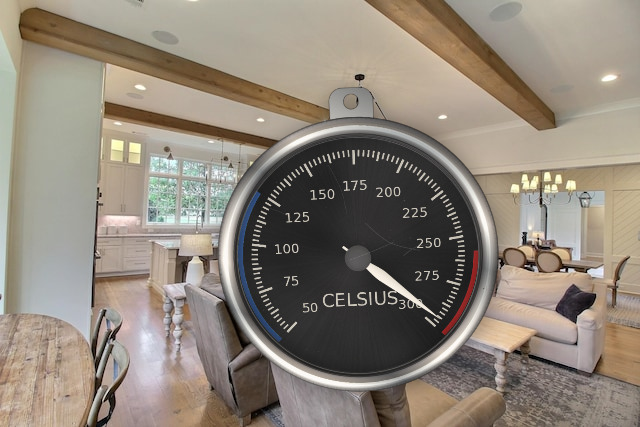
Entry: 295 °C
